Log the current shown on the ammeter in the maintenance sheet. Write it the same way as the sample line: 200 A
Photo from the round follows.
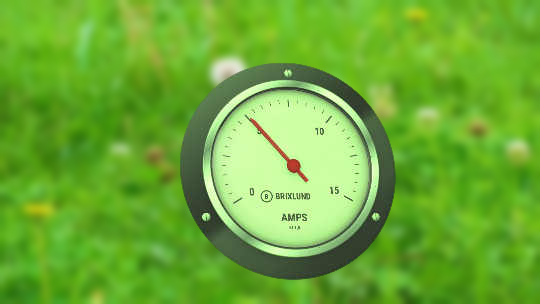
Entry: 5 A
